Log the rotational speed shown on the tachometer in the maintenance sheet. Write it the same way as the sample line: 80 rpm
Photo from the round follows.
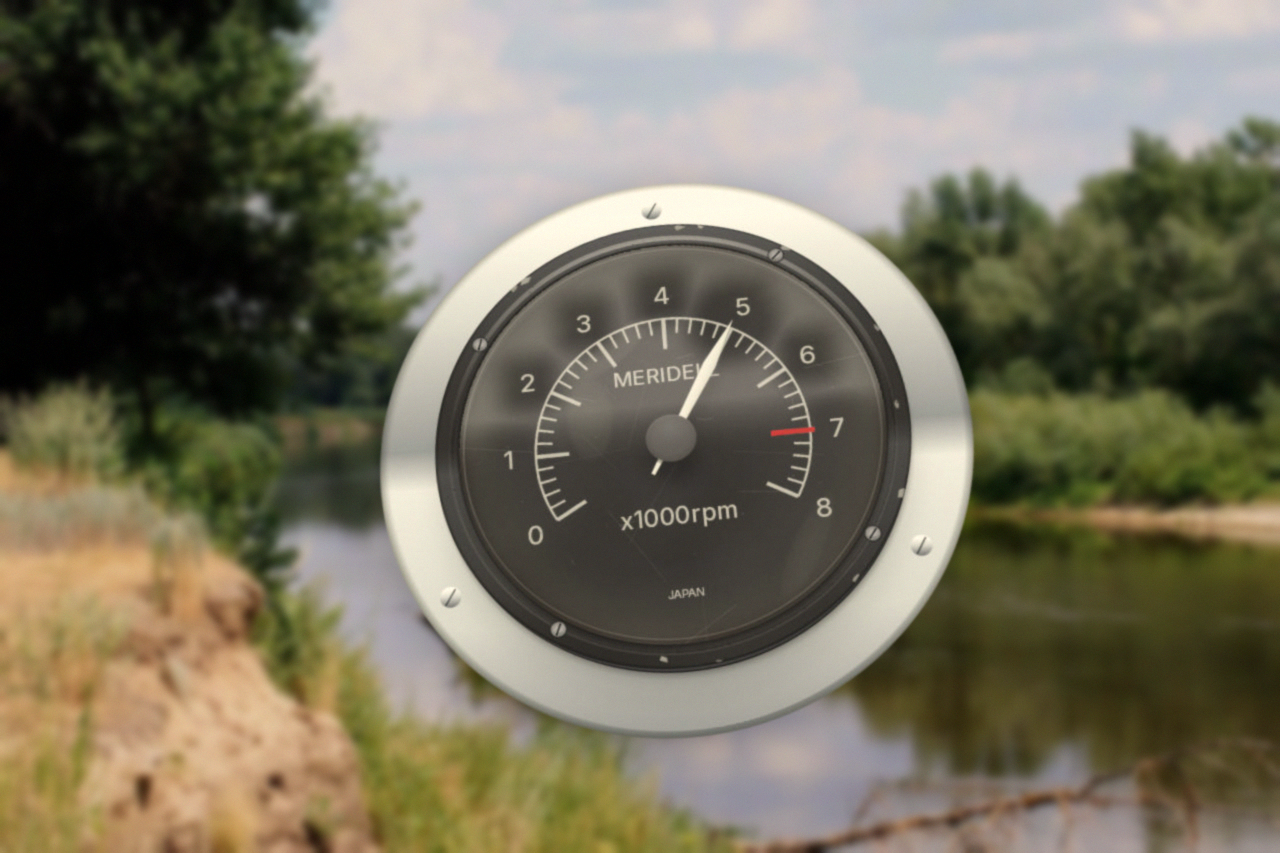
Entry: 5000 rpm
